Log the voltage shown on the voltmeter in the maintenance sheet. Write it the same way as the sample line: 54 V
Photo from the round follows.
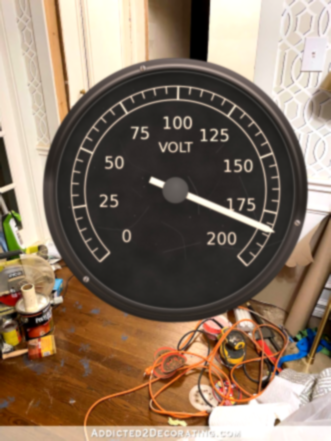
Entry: 182.5 V
